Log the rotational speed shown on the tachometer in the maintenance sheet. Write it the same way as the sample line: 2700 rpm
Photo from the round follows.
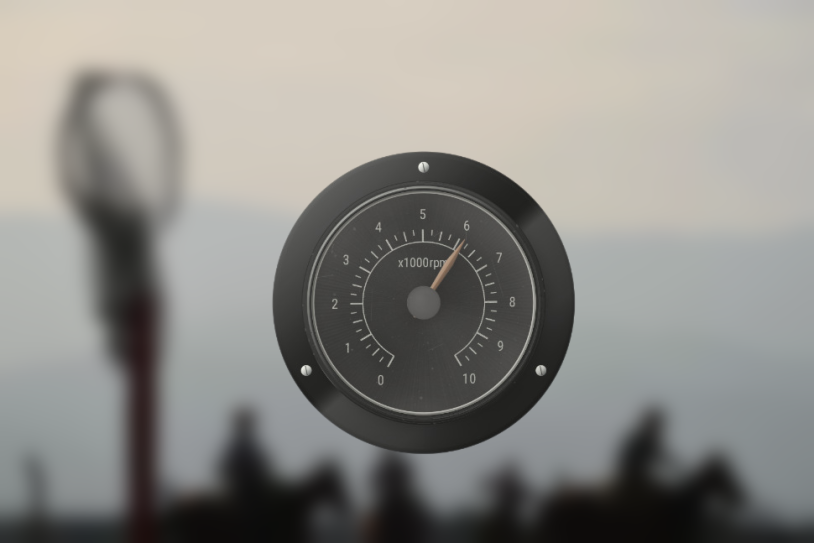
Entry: 6125 rpm
